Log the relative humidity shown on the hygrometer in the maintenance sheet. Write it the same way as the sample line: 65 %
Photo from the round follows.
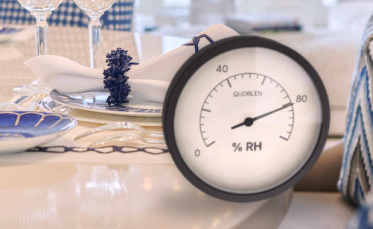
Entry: 80 %
